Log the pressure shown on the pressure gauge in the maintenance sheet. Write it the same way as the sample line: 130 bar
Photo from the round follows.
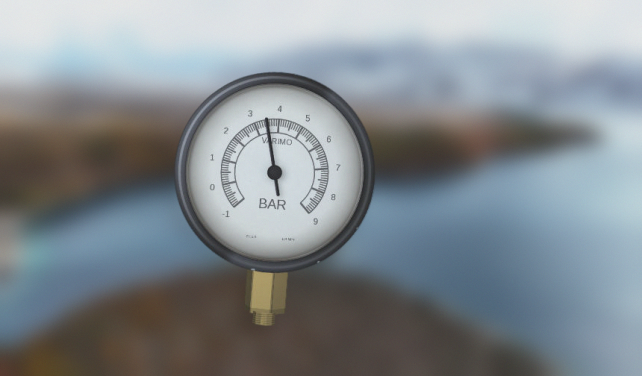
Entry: 3.5 bar
